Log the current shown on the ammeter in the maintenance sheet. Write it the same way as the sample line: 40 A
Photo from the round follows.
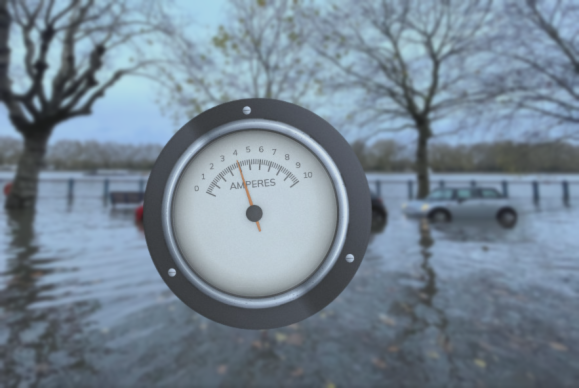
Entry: 4 A
